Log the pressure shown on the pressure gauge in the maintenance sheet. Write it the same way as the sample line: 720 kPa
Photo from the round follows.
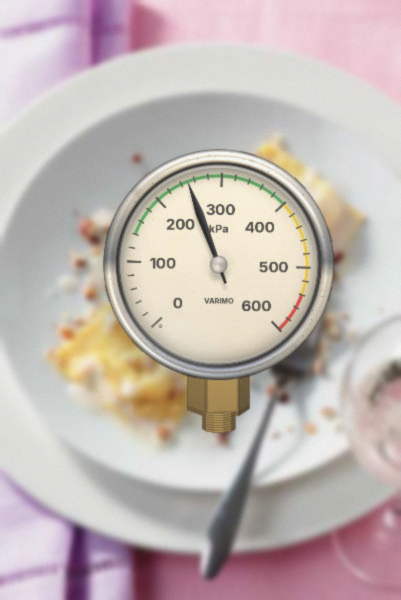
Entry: 250 kPa
